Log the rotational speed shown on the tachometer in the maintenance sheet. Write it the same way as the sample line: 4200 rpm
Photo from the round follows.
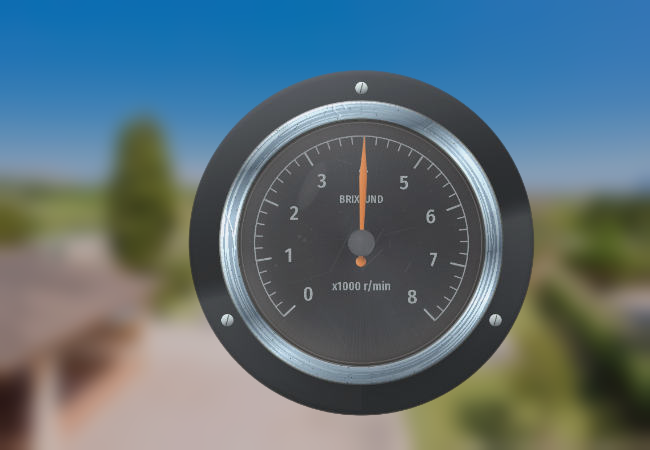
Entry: 4000 rpm
